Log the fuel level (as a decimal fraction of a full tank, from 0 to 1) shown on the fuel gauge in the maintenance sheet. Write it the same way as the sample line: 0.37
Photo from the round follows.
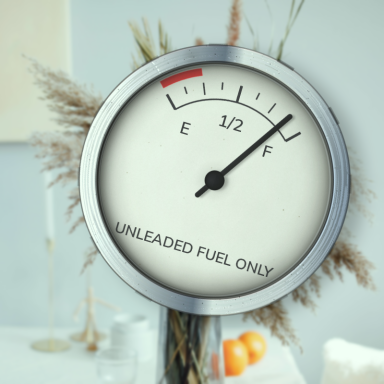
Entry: 0.875
